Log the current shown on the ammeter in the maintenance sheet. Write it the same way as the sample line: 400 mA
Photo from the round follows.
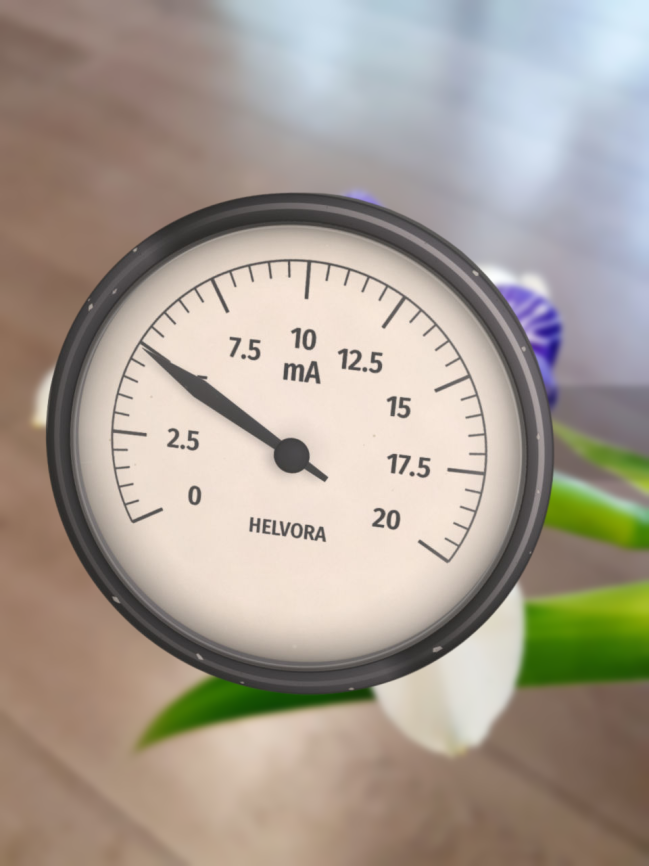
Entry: 5 mA
